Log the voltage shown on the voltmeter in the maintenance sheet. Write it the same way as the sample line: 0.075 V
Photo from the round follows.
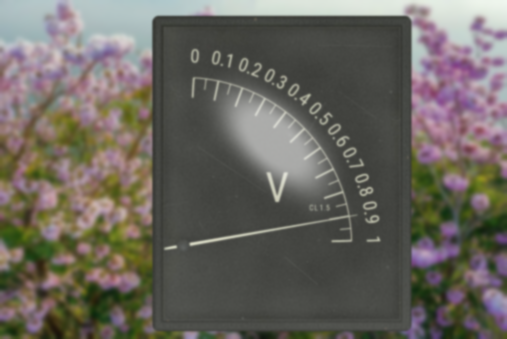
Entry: 0.9 V
